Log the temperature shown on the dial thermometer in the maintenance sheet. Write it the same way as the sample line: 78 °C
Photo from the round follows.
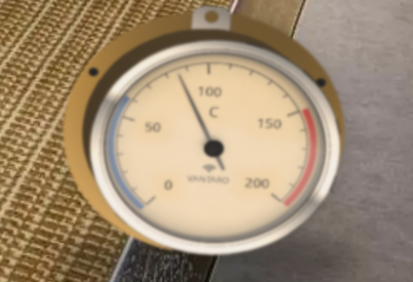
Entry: 85 °C
